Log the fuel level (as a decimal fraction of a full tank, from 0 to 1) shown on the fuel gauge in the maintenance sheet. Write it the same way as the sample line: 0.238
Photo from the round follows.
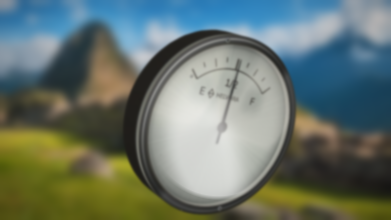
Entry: 0.5
